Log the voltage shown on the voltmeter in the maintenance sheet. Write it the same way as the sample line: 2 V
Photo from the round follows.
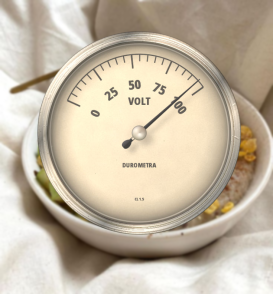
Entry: 95 V
